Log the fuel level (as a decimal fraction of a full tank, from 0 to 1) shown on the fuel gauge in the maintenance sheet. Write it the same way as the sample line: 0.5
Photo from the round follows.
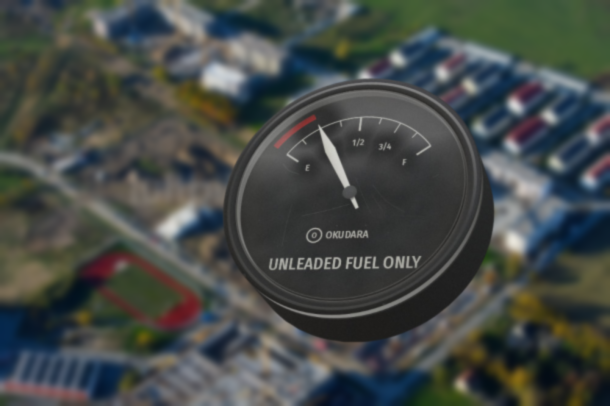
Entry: 0.25
